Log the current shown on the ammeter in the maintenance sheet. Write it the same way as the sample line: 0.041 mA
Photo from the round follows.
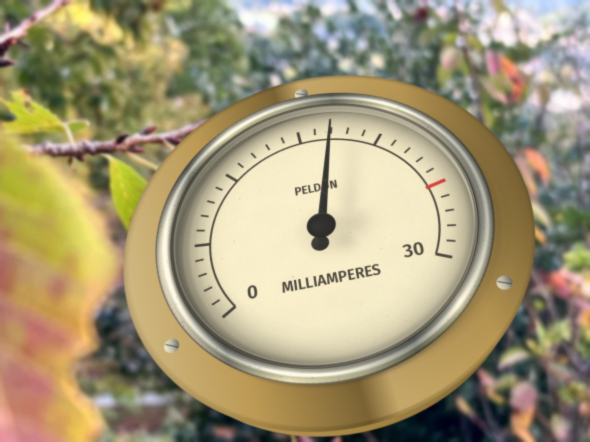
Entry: 17 mA
